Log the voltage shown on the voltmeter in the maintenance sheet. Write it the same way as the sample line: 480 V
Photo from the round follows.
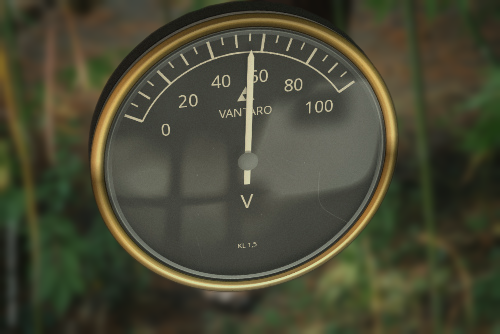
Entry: 55 V
